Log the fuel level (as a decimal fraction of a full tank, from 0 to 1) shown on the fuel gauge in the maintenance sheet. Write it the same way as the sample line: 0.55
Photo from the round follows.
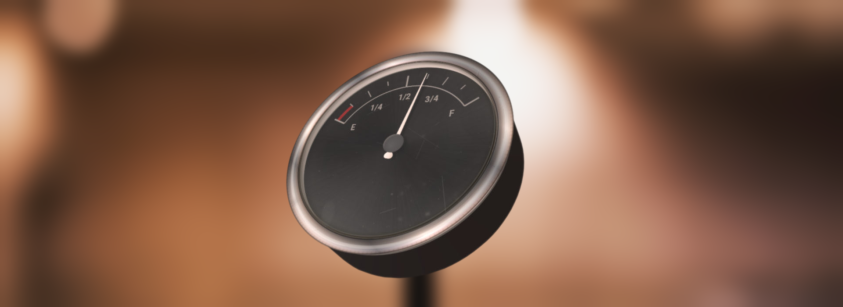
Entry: 0.625
